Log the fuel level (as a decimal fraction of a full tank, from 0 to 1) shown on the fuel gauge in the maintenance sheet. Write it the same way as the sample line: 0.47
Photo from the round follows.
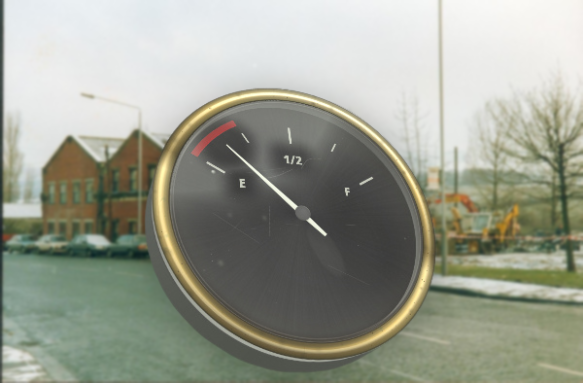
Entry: 0.125
